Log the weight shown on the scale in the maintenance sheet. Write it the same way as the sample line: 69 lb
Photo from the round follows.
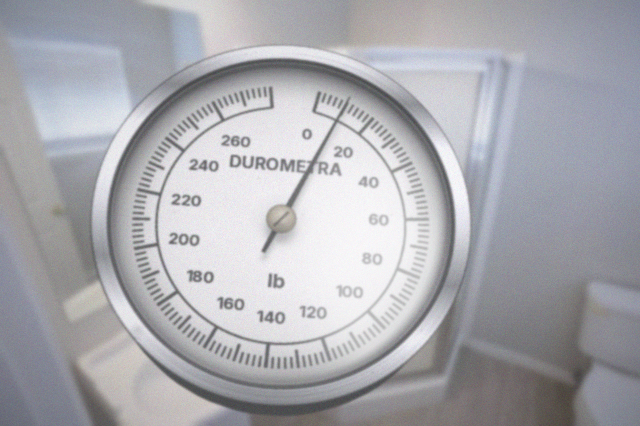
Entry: 10 lb
